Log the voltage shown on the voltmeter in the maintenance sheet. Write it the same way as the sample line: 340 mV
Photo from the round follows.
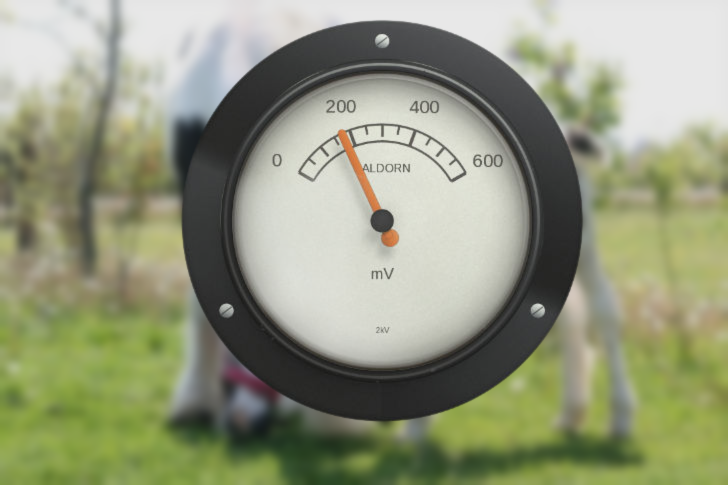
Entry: 175 mV
